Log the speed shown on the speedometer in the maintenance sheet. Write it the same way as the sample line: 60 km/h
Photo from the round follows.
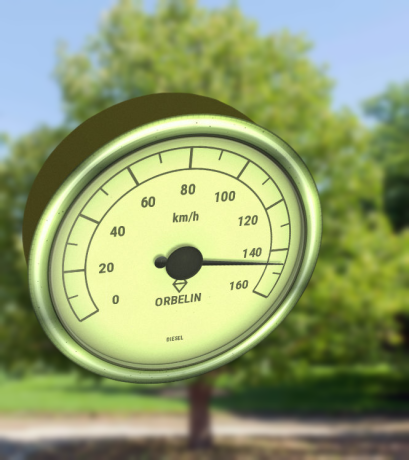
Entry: 145 km/h
